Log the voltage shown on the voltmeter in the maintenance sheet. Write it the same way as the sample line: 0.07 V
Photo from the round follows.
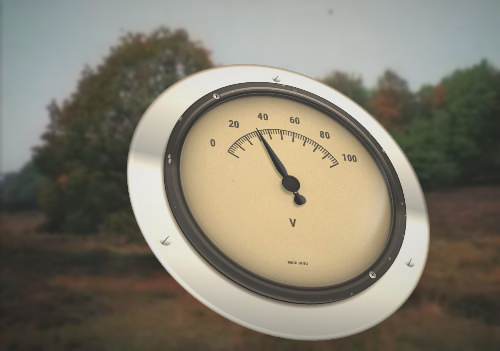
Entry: 30 V
